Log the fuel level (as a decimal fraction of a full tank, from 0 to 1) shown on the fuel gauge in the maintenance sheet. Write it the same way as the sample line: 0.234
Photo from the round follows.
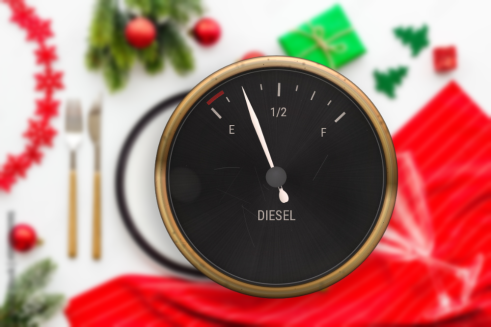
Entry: 0.25
